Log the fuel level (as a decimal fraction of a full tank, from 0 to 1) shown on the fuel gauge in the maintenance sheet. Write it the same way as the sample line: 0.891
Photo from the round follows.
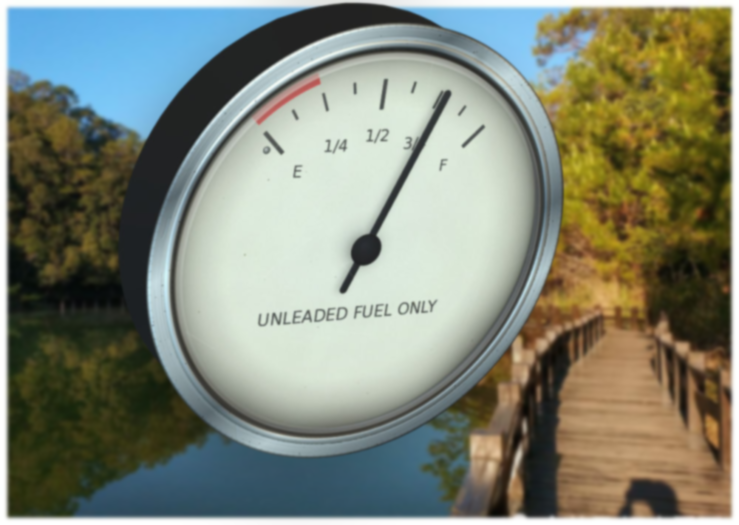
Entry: 0.75
